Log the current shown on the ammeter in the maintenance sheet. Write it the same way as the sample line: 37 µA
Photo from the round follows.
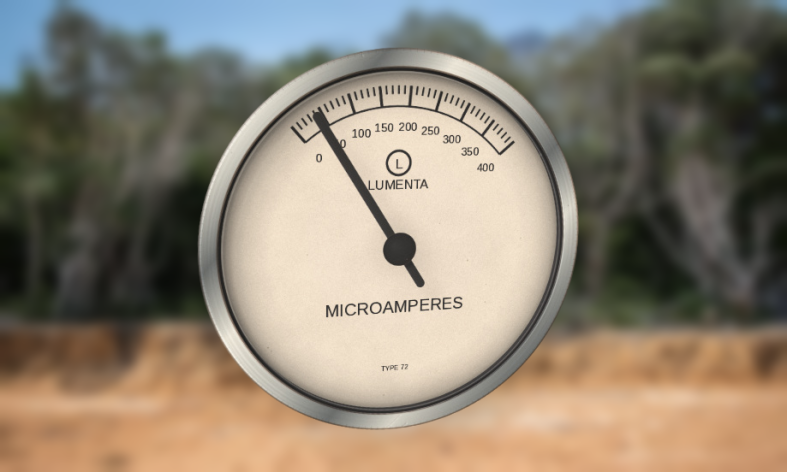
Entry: 40 µA
